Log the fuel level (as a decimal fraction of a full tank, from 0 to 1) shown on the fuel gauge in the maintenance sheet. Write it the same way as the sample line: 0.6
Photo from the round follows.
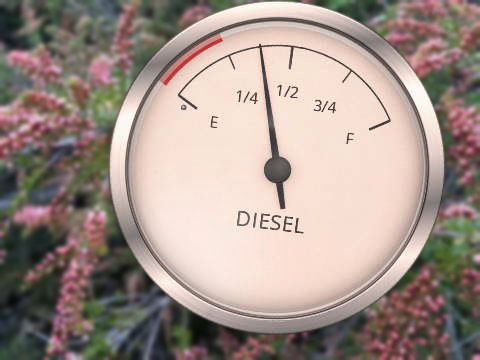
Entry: 0.375
